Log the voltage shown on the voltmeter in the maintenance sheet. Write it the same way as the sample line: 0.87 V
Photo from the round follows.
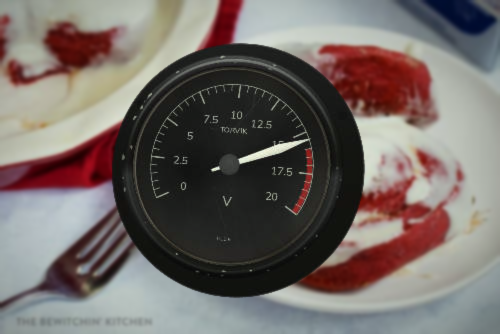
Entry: 15.5 V
